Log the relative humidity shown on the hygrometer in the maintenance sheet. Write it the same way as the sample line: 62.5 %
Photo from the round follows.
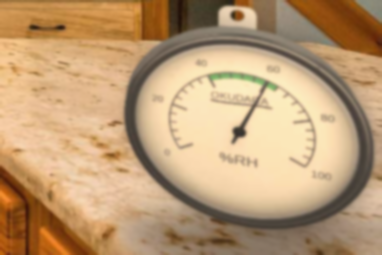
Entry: 60 %
